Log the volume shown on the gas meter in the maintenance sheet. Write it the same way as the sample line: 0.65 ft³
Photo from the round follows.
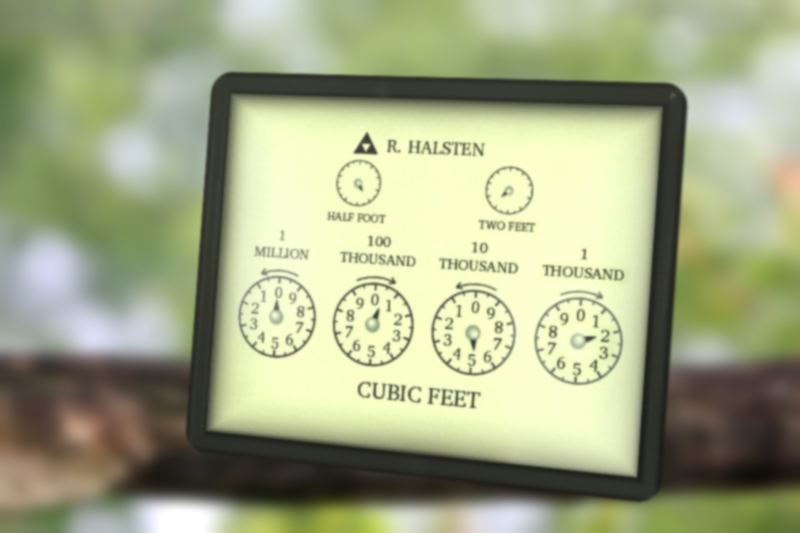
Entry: 5200 ft³
